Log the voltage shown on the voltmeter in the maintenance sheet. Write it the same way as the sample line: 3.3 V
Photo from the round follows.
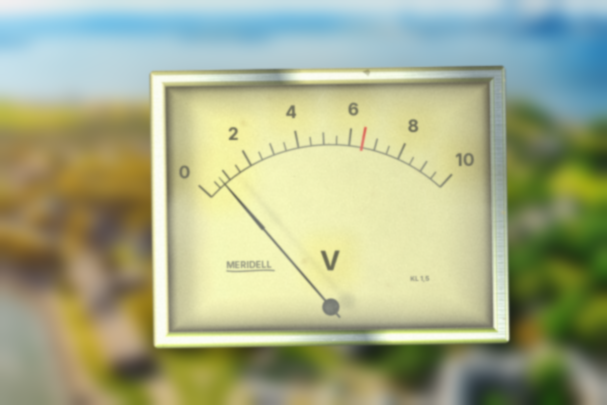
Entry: 0.75 V
